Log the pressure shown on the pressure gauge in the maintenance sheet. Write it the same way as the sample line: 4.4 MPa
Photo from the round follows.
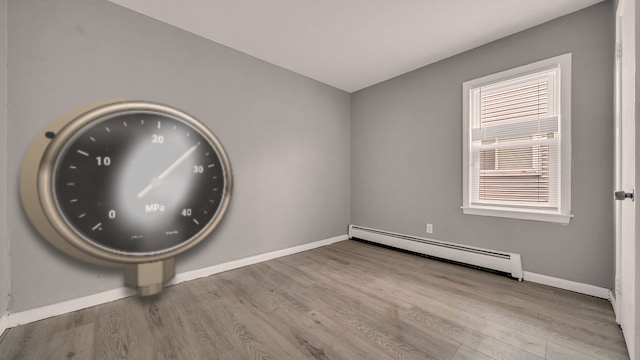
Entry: 26 MPa
